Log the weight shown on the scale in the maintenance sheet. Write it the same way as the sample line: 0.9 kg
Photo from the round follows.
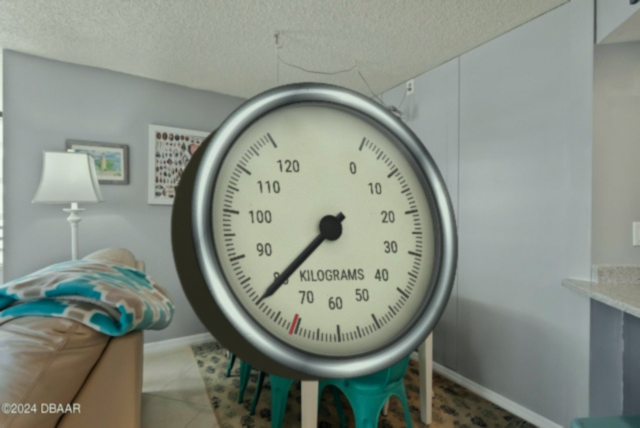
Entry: 80 kg
